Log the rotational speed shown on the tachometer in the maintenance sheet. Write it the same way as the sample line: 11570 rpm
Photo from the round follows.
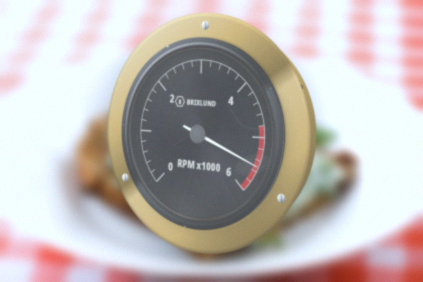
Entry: 5500 rpm
